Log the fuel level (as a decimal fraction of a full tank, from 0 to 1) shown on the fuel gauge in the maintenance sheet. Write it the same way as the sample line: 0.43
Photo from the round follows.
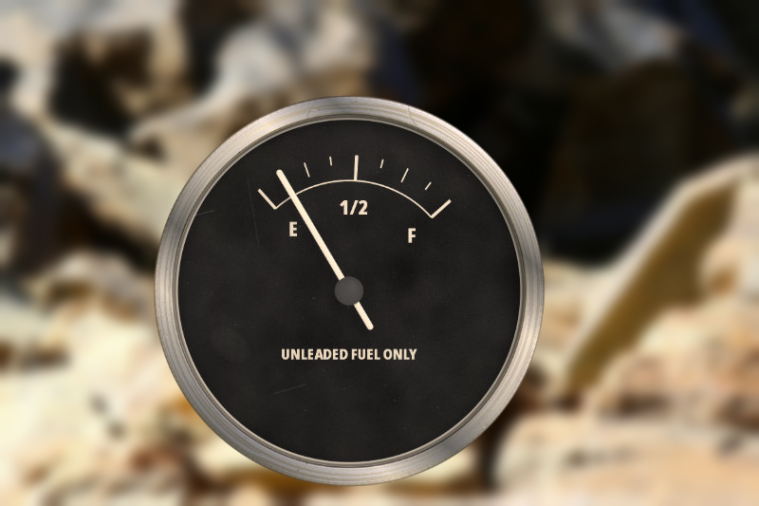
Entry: 0.125
